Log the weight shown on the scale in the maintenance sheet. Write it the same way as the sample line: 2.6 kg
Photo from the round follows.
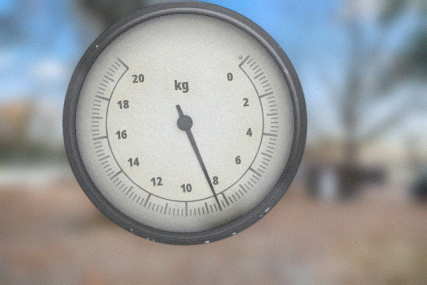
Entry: 8.4 kg
